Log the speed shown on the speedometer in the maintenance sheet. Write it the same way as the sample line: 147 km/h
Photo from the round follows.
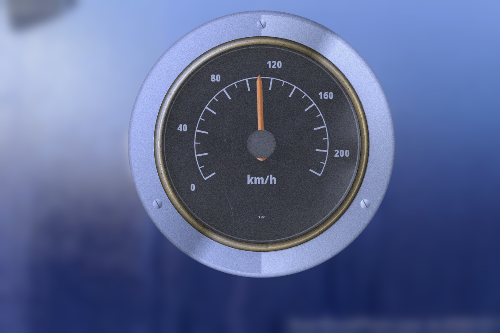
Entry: 110 km/h
